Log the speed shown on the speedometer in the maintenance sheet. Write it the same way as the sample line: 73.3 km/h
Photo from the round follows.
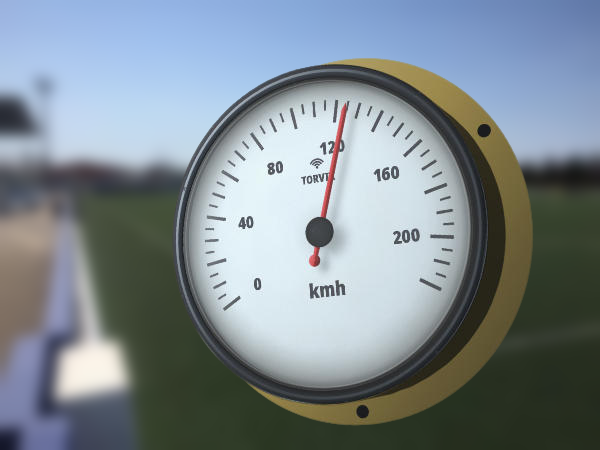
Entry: 125 km/h
